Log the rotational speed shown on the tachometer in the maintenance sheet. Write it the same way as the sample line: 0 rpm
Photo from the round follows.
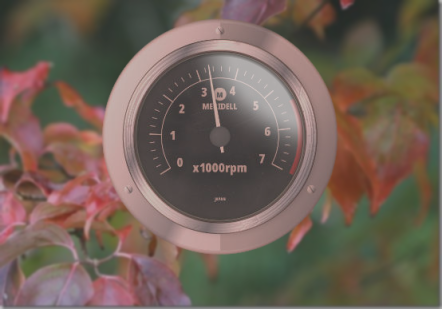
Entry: 3300 rpm
